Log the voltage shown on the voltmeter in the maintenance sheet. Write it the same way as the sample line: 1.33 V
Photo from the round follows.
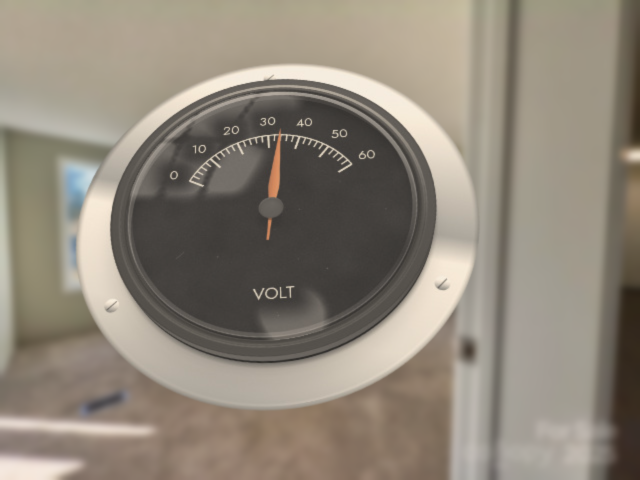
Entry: 34 V
